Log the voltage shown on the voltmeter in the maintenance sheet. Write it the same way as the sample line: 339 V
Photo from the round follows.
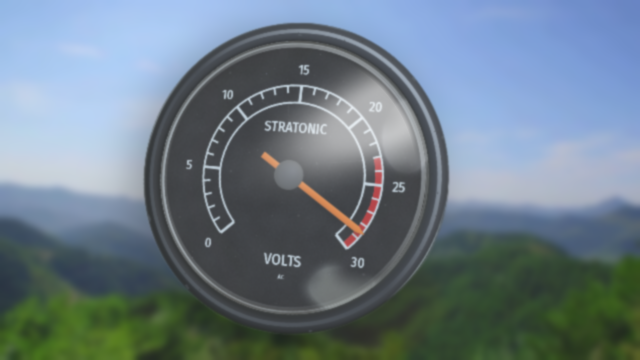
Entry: 28.5 V
